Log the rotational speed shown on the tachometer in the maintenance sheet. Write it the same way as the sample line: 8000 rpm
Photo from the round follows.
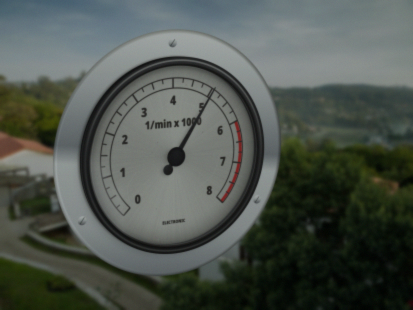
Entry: 5000 rpm
